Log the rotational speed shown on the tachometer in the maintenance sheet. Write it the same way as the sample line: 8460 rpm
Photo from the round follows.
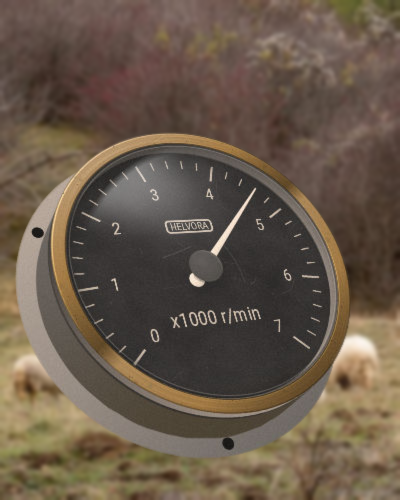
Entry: 4600 rpm
